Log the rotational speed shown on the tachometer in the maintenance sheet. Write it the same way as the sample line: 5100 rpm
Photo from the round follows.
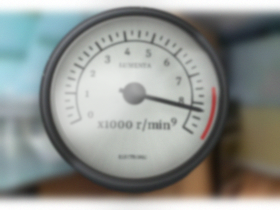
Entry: 8250 rpm
